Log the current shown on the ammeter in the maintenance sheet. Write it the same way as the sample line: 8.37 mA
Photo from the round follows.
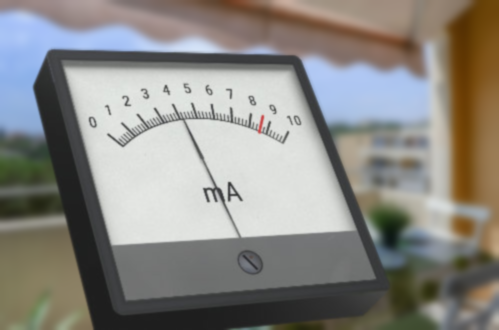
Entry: 4 mA
